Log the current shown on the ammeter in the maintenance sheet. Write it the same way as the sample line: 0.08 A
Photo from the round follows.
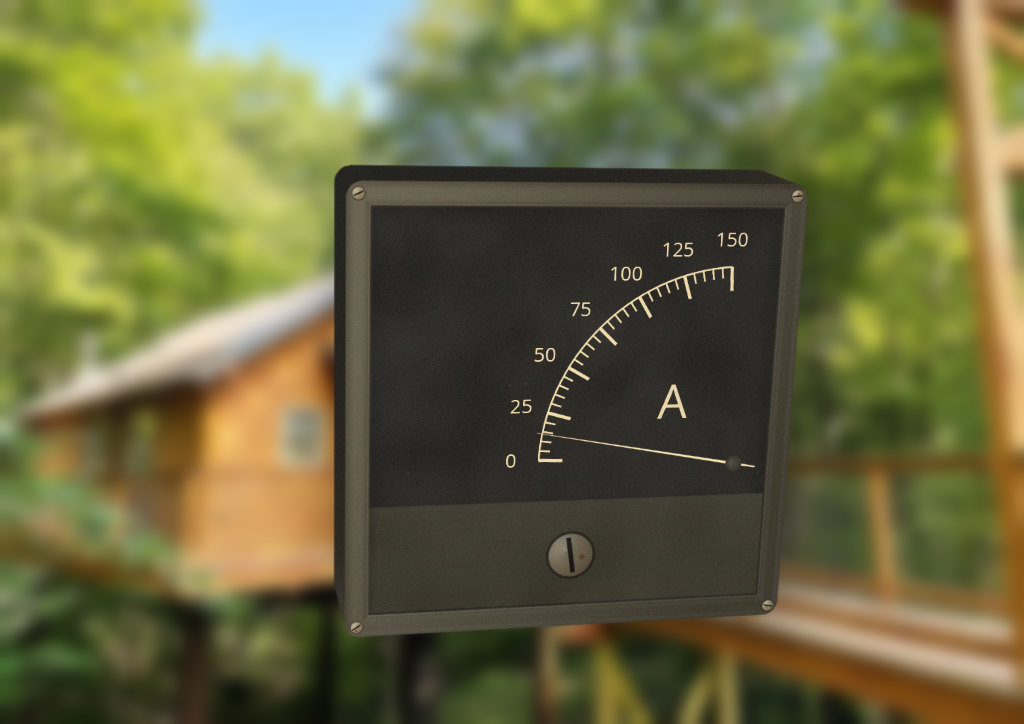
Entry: 15 A
